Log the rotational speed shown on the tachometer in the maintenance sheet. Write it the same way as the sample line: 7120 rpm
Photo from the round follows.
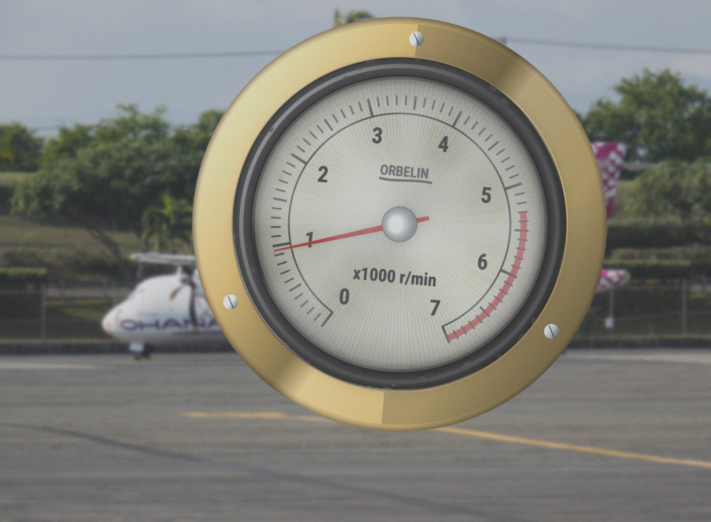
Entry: 950 rpm
